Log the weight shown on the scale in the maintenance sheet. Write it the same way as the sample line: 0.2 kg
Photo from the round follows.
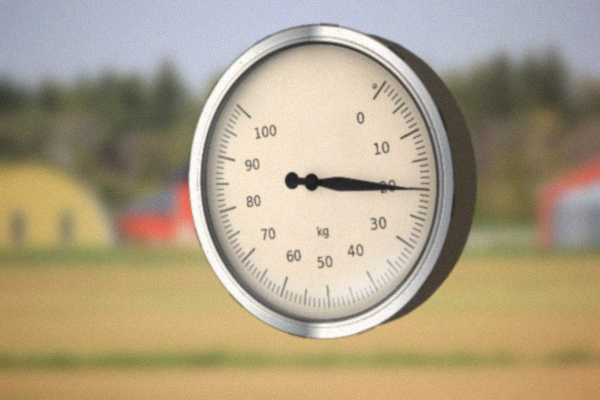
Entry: 20 kg
